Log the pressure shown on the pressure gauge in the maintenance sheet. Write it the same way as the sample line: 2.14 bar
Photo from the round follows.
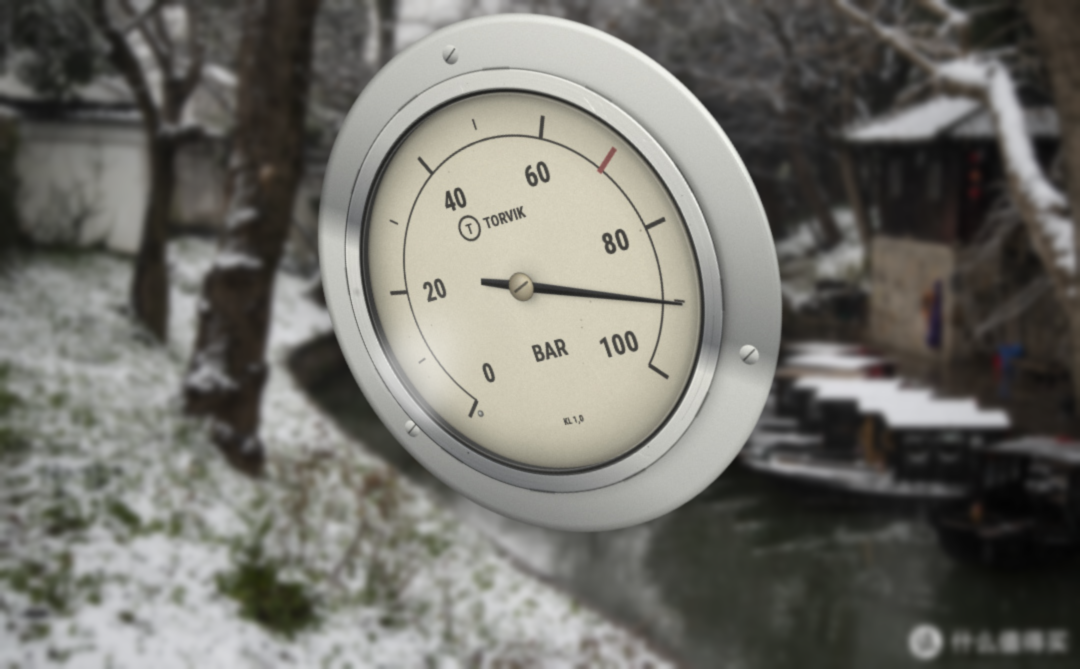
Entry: 90 bar
